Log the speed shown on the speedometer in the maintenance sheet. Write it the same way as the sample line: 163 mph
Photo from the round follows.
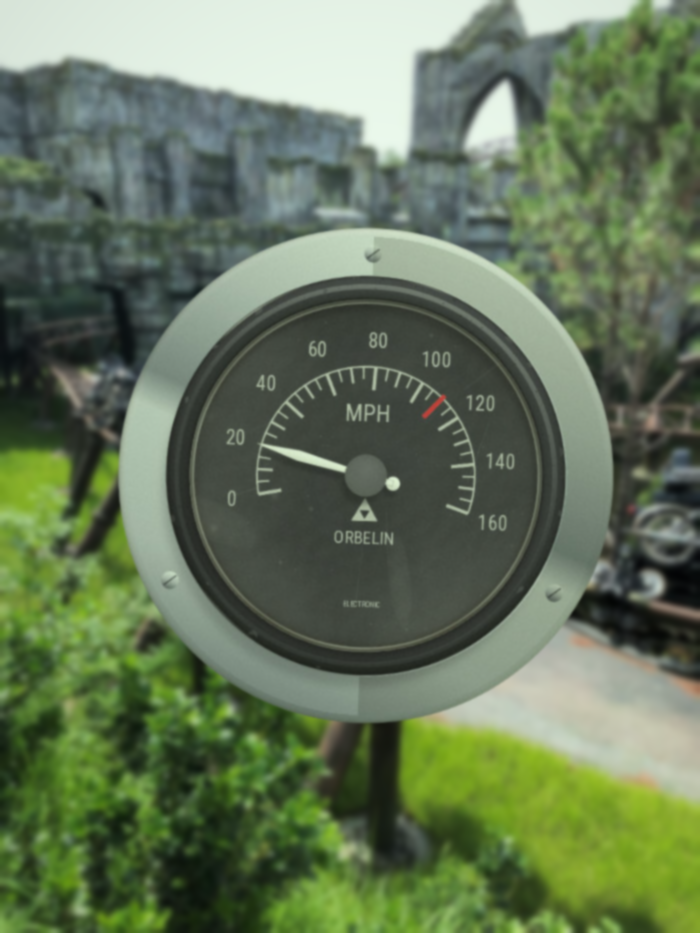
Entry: 20 mph
